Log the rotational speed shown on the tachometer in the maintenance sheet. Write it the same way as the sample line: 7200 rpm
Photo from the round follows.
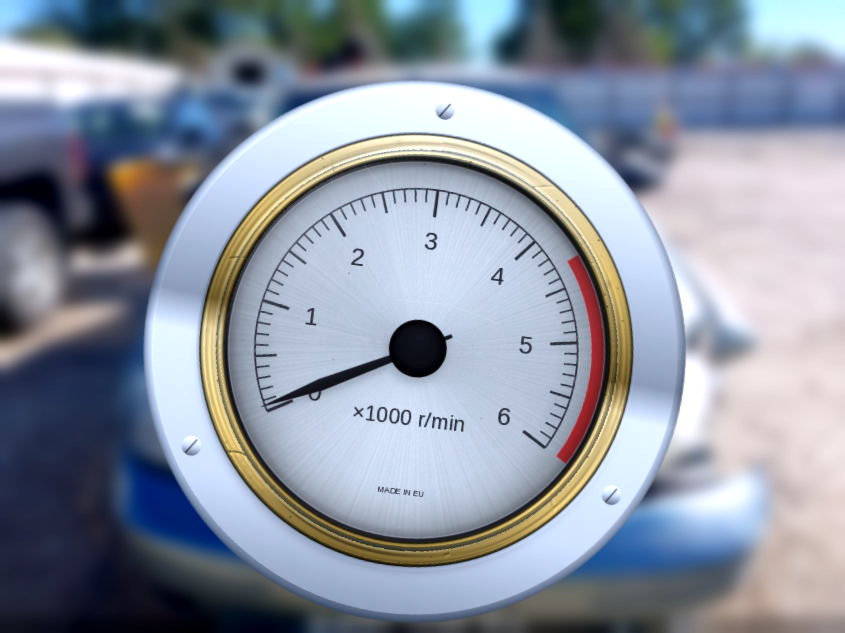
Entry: 50 rpm
